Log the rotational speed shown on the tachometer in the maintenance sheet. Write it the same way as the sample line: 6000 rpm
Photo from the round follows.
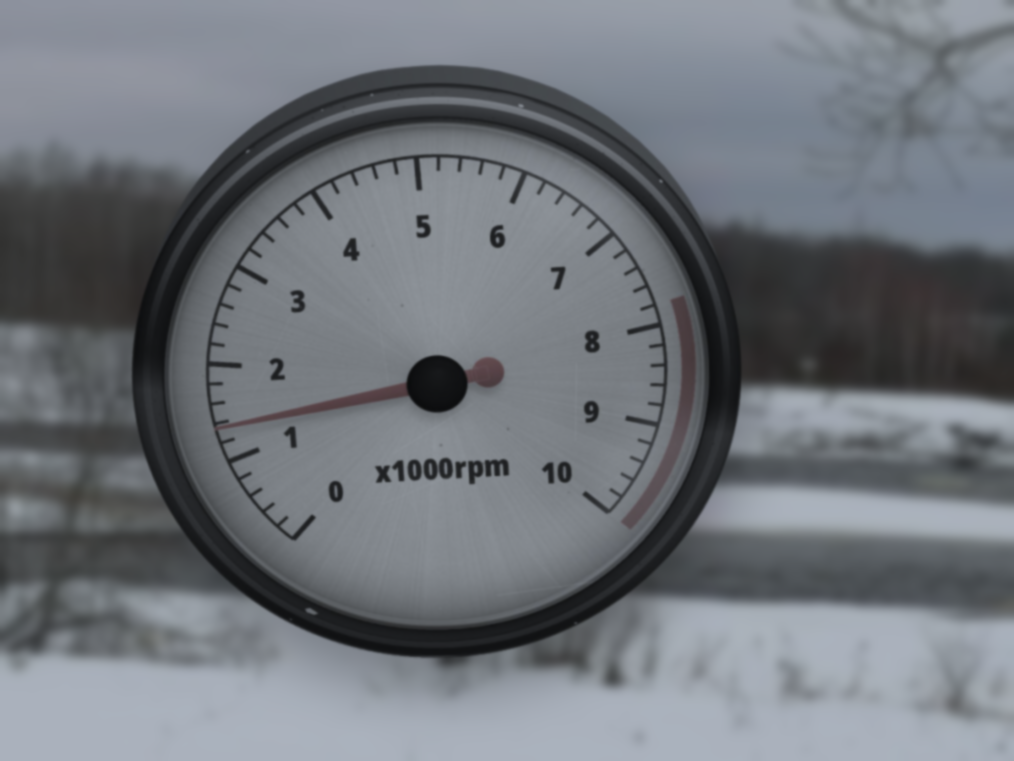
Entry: 1400 rpm
